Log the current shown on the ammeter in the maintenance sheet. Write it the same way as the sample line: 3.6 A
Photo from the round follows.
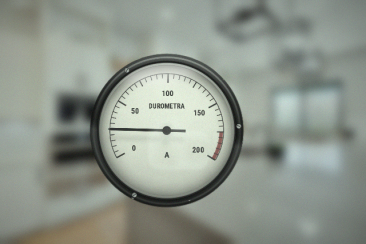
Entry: 25 A
